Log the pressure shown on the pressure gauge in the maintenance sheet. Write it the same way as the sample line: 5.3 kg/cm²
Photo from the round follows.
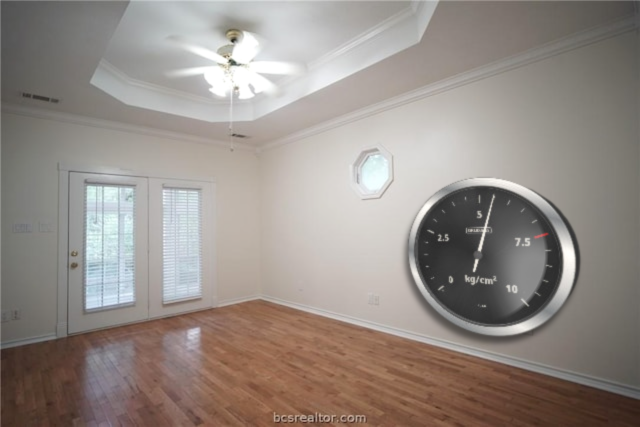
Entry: 5.5 kg/cm²
